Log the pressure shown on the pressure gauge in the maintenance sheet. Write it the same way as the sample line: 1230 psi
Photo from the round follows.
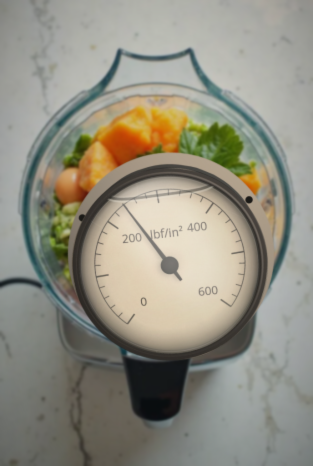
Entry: 240 psi
